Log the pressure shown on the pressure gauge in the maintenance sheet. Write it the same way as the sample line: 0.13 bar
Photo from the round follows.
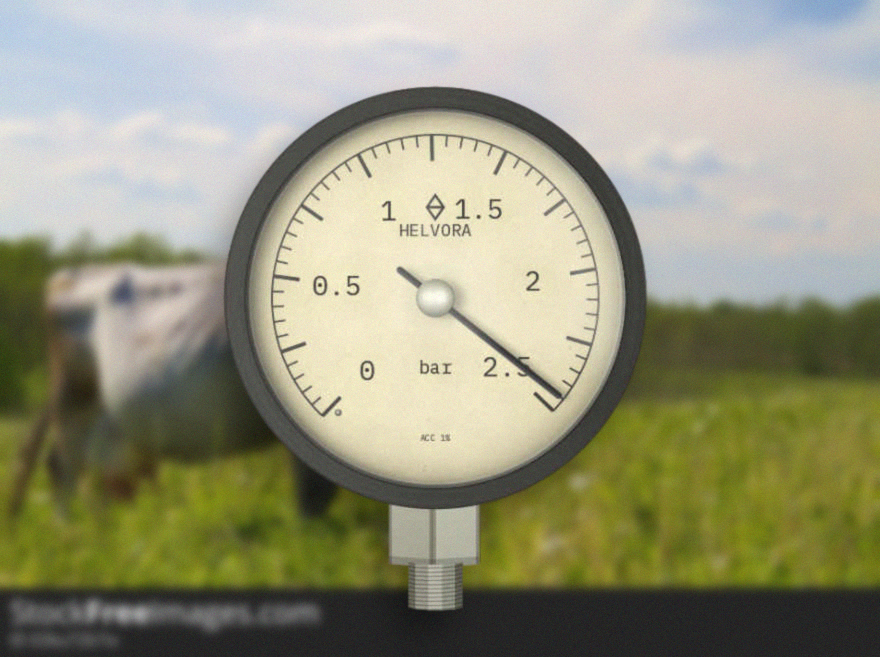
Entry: 2.45 bar
